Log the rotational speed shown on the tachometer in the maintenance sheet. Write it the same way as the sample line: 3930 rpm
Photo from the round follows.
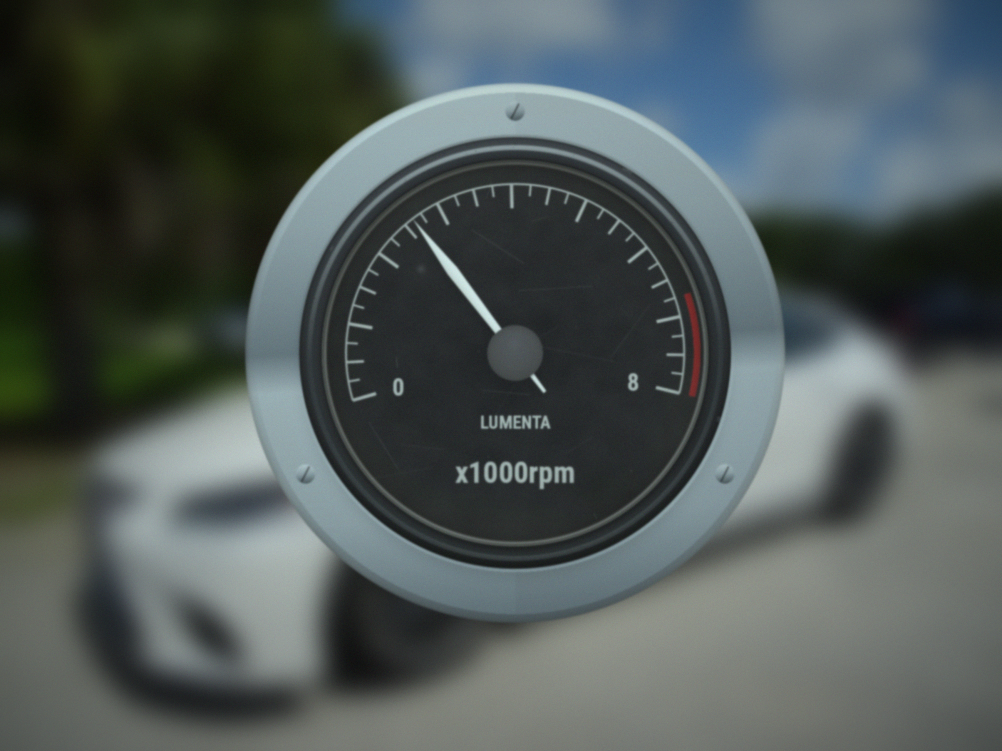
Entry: 2625 rpm
